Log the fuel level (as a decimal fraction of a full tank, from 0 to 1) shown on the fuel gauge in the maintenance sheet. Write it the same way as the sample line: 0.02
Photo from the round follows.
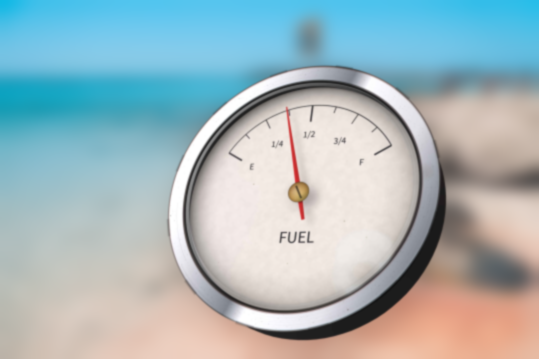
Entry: 0.375
